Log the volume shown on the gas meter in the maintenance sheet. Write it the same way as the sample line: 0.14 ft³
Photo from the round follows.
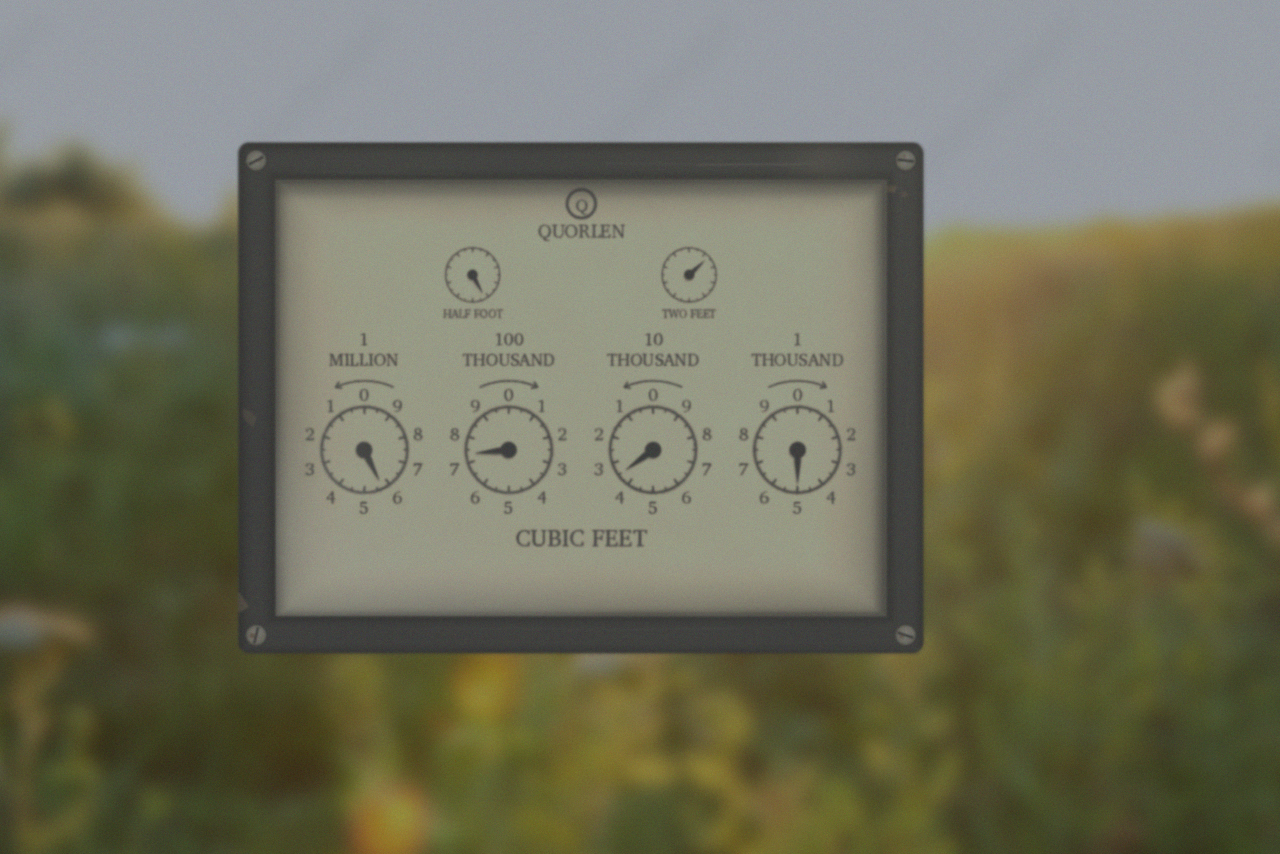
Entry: 573500 ft³
